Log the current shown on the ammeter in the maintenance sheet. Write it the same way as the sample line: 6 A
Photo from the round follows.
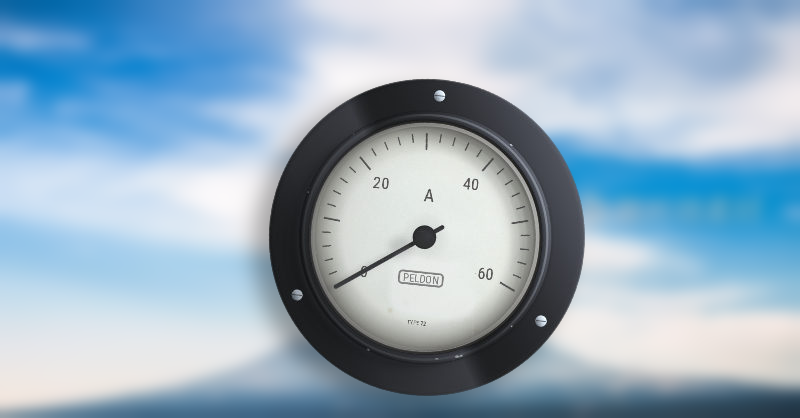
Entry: 0 A
